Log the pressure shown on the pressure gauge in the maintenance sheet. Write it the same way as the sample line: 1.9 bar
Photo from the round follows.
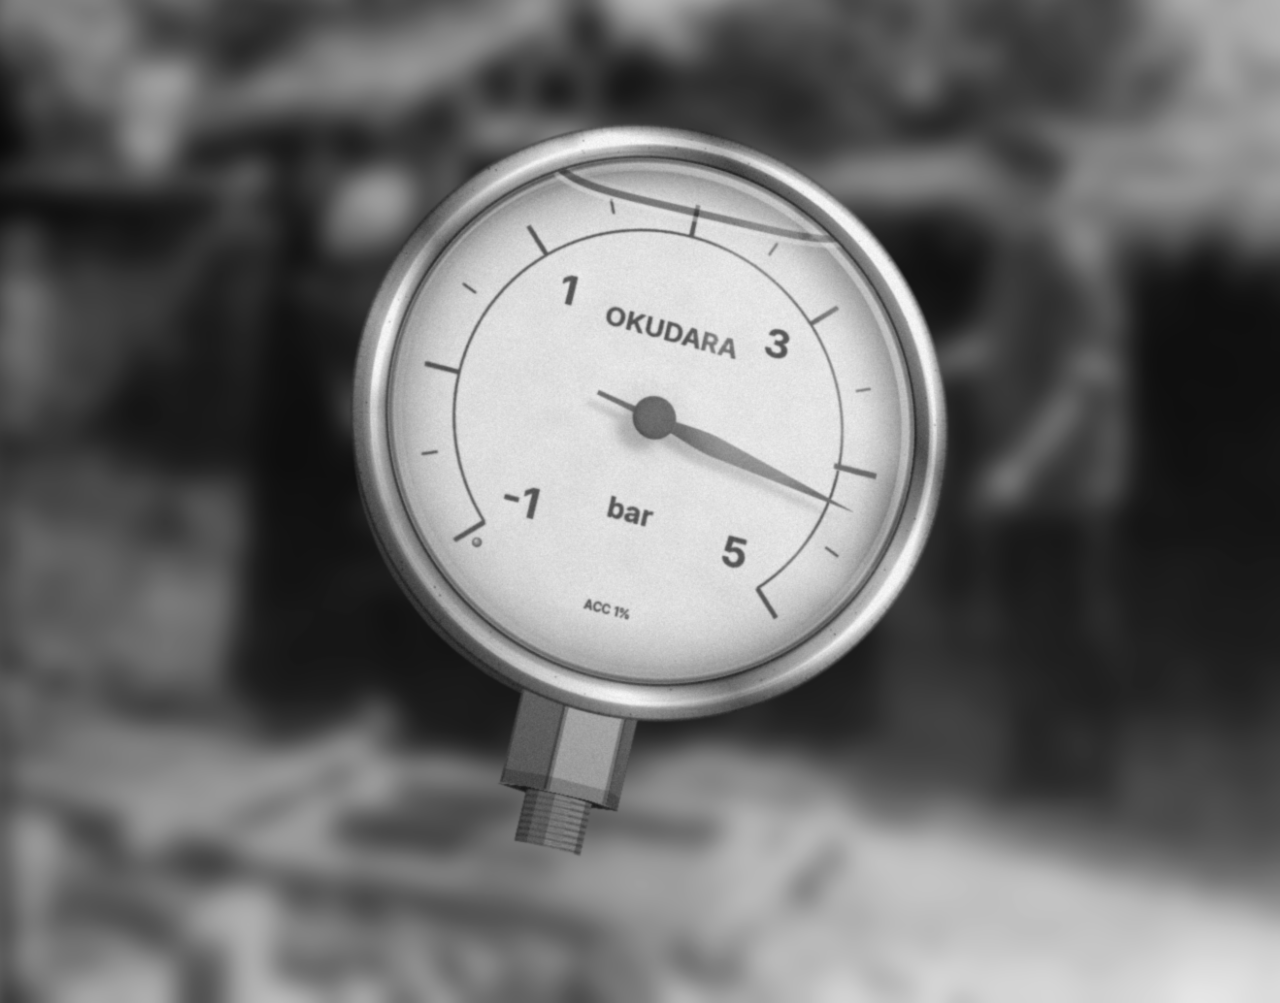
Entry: 4.25 bar
